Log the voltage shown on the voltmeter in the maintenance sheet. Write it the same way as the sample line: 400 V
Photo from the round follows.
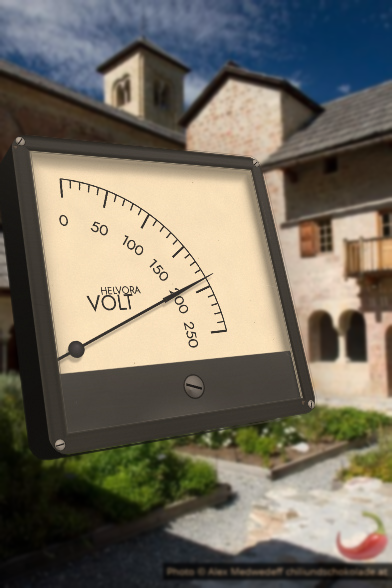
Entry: 190 V
